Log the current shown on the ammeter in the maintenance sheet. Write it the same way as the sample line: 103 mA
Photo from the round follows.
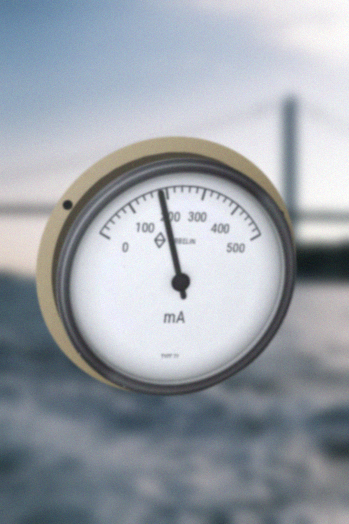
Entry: 180 mA
